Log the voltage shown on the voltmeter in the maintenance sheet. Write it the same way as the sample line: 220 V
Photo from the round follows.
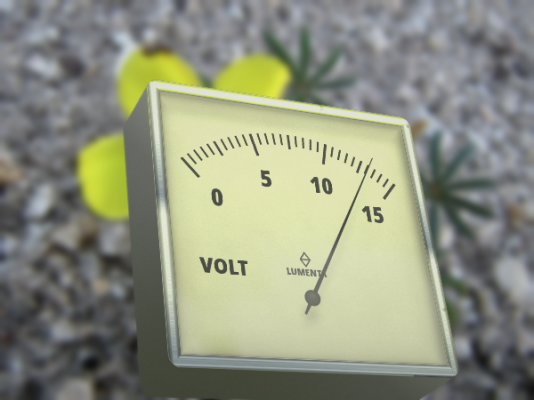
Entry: 13 V
